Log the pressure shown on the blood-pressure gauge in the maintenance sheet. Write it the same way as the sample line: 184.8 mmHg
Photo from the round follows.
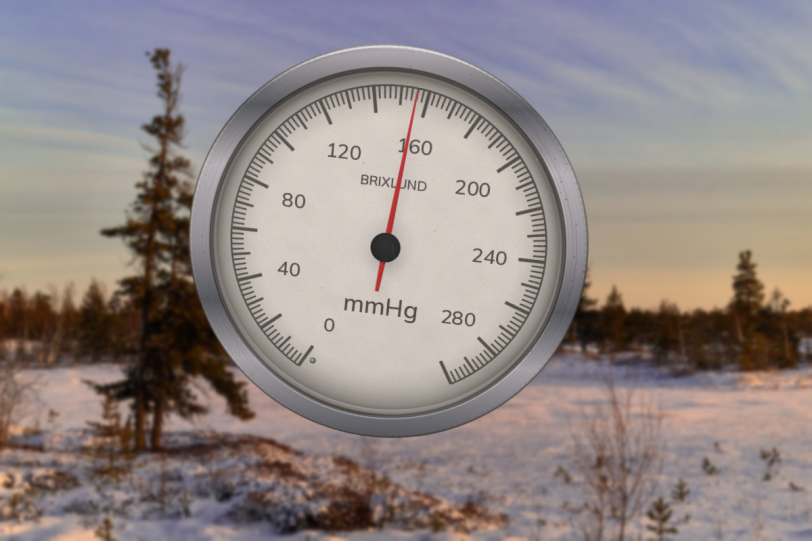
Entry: 156 mmHg
